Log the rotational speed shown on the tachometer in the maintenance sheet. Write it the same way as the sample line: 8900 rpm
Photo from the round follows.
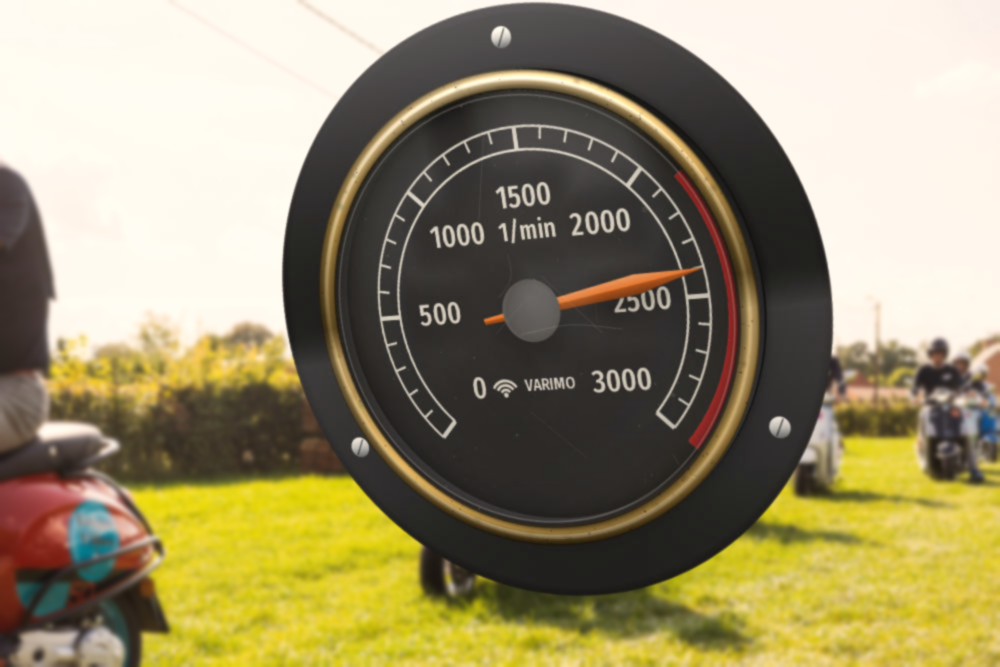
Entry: 2400 rpm
